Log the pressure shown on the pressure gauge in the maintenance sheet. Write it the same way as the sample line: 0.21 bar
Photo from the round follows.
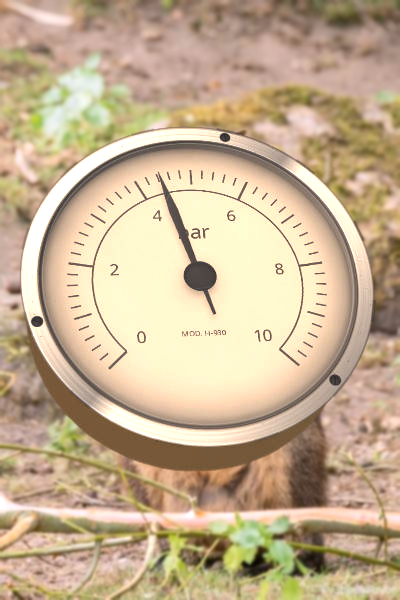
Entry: 4.4 bar
